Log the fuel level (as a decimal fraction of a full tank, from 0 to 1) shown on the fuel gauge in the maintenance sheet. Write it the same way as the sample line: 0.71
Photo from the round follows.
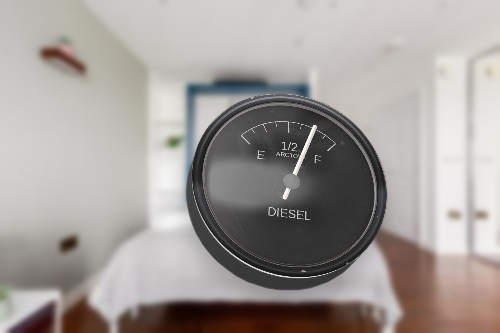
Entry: 0.75
